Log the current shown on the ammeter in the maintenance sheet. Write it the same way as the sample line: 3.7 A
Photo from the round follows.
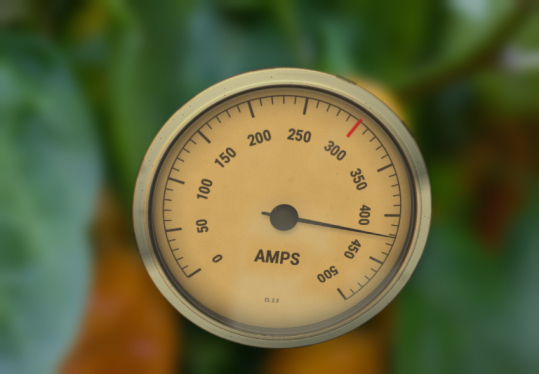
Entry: 420 A
